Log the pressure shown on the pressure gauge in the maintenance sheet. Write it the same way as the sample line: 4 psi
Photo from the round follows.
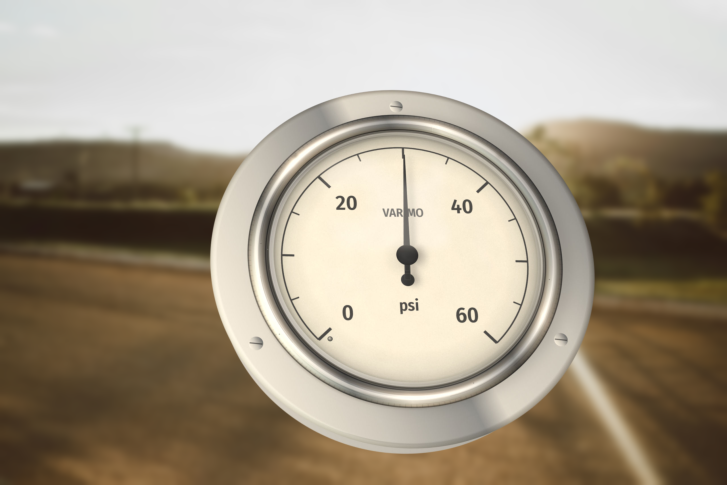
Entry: 30 psi
